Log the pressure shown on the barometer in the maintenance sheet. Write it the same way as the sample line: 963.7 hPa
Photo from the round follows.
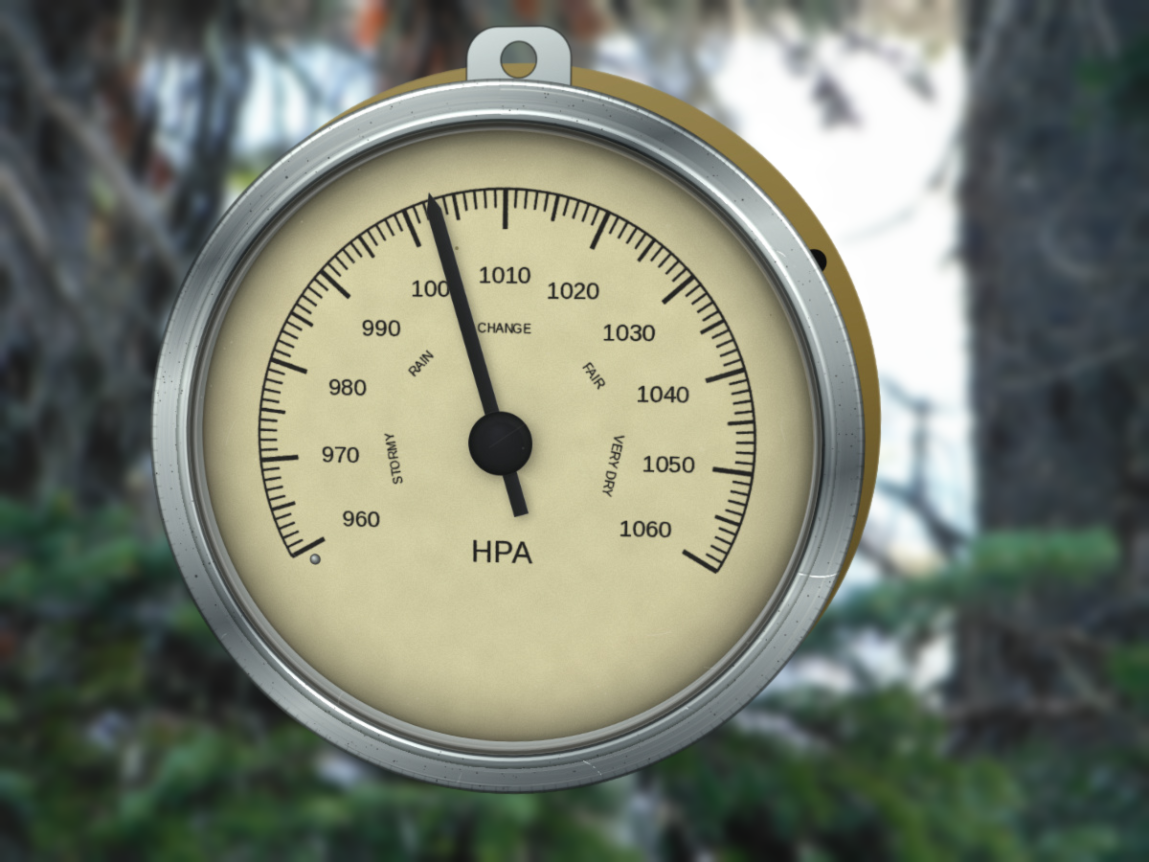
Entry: 1003 hPa
